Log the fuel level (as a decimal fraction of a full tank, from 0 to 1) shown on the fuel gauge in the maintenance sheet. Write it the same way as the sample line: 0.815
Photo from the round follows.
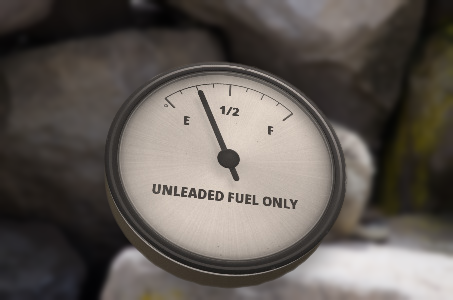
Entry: 0.25
